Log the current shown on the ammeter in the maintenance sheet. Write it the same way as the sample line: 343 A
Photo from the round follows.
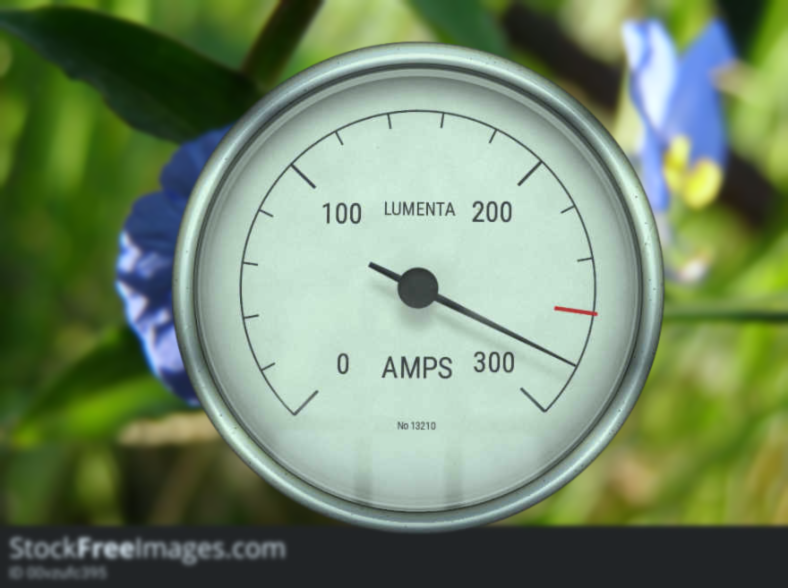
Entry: 280 A
